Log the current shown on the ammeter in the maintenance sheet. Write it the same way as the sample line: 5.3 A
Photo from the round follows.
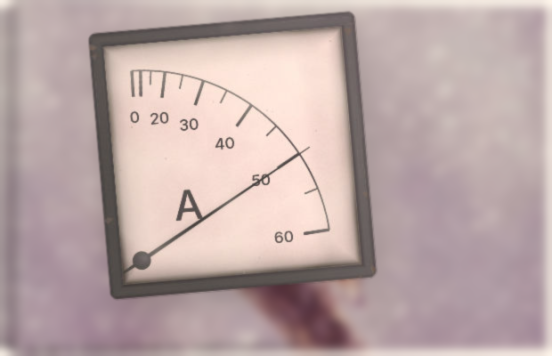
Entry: 50 A
